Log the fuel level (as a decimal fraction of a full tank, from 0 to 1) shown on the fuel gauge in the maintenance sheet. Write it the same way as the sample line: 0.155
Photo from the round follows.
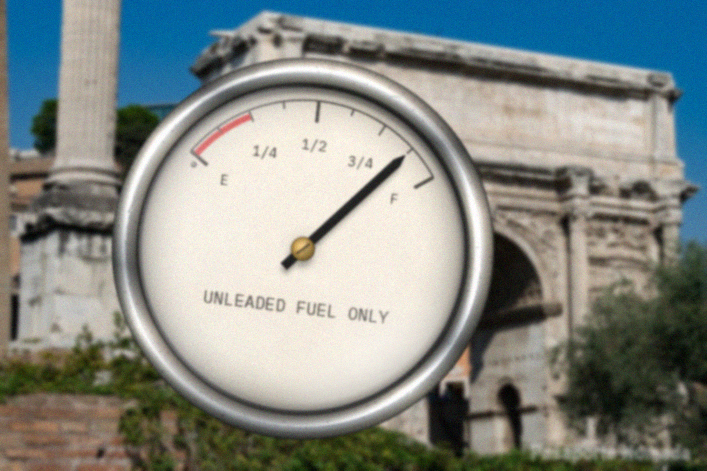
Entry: 0.875
